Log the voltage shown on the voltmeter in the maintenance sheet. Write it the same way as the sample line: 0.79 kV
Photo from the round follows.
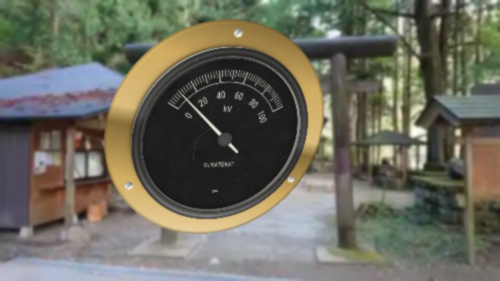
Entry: 10 kV
